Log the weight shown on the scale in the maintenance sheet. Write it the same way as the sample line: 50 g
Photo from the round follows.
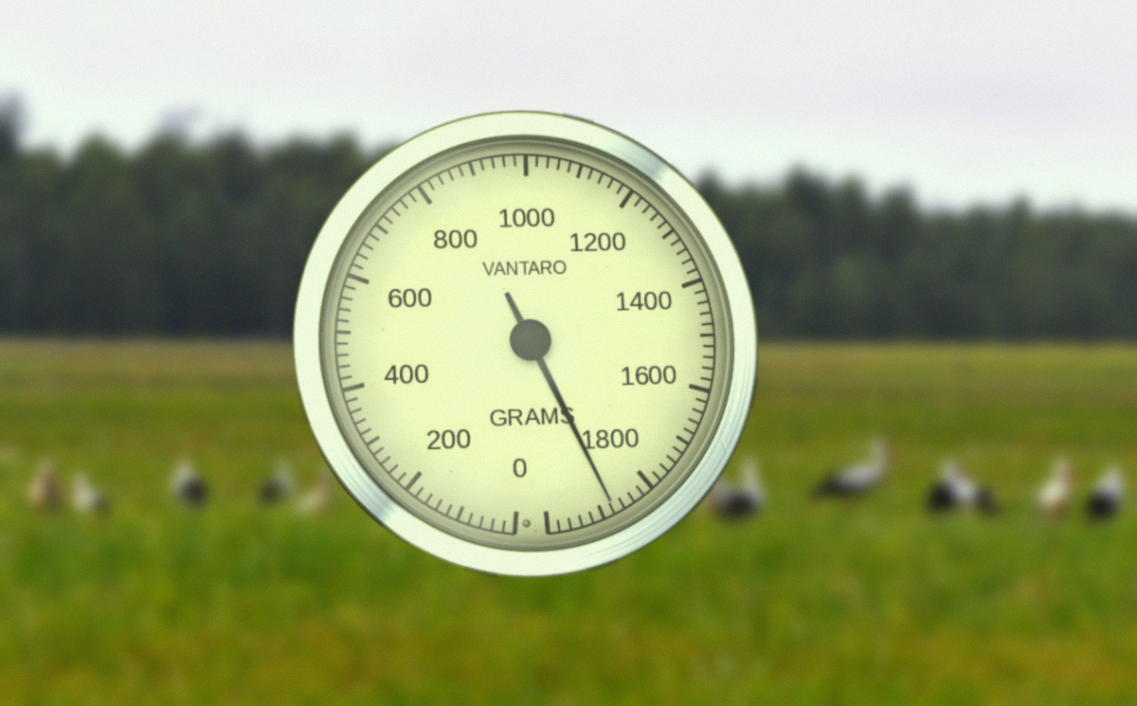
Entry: 1880 g
